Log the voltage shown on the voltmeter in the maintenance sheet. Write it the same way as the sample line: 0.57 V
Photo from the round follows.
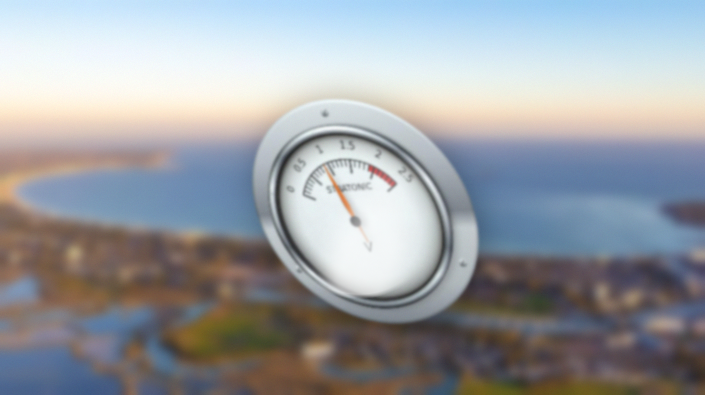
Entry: 1 V
